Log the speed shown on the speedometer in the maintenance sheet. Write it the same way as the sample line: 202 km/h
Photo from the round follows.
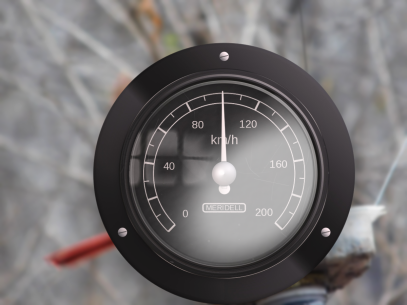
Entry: 100 km/h
